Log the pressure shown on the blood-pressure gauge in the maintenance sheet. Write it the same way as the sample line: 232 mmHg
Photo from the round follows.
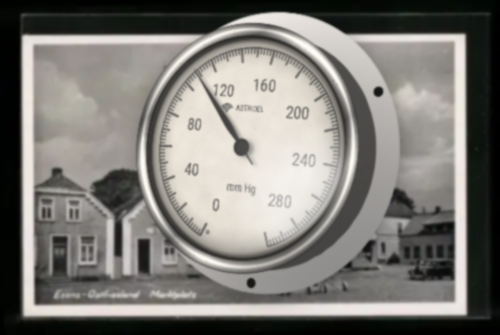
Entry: 110 mmHg
